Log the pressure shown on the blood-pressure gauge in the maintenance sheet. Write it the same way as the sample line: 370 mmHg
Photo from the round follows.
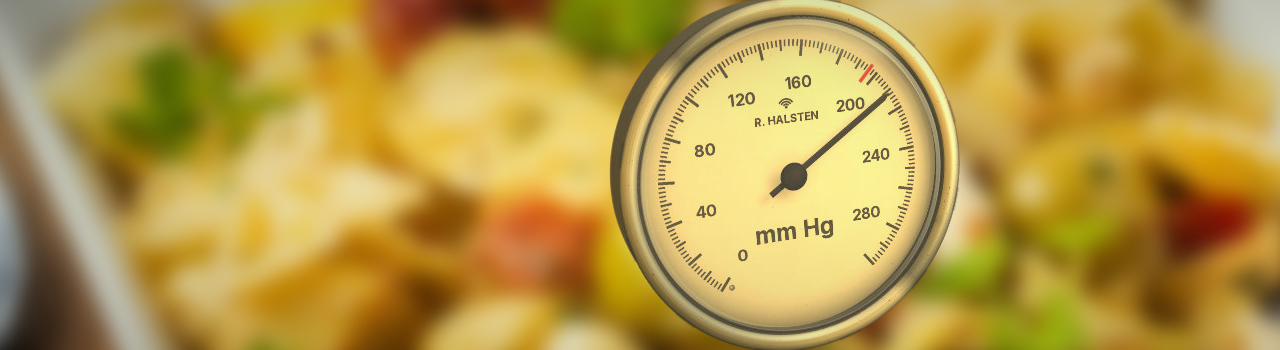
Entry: 210 mmHg
